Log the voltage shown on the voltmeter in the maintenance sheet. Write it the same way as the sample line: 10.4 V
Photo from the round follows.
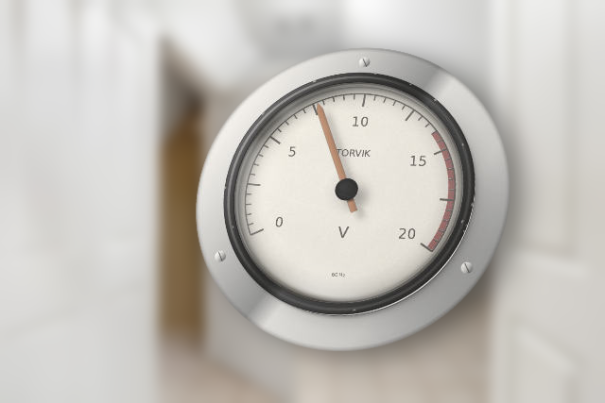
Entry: 7.75 V
